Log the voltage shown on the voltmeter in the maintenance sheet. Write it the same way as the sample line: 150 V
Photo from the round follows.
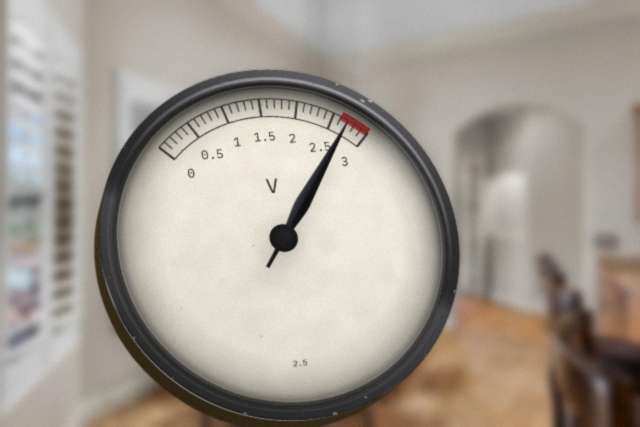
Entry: 2.7 V
